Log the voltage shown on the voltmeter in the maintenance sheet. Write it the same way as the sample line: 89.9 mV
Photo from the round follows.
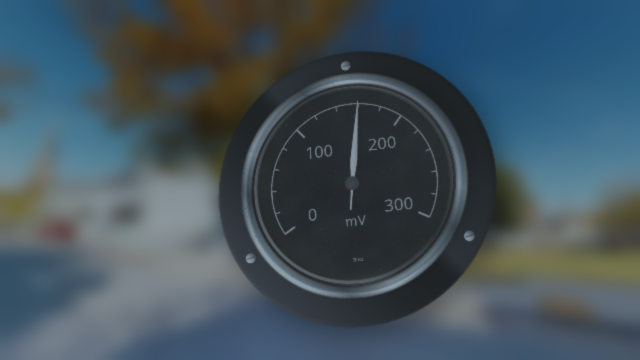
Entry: 160 mV
